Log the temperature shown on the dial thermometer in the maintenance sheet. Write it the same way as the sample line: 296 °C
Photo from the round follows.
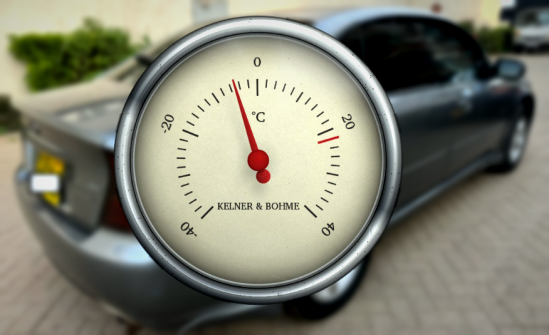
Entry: -5 °C
